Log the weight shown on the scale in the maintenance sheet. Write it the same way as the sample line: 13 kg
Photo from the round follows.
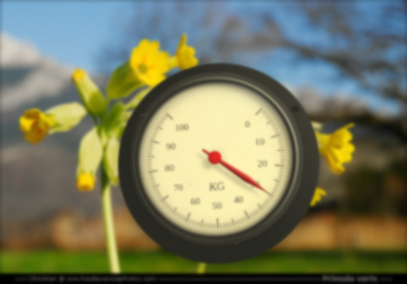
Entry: 30 kg
